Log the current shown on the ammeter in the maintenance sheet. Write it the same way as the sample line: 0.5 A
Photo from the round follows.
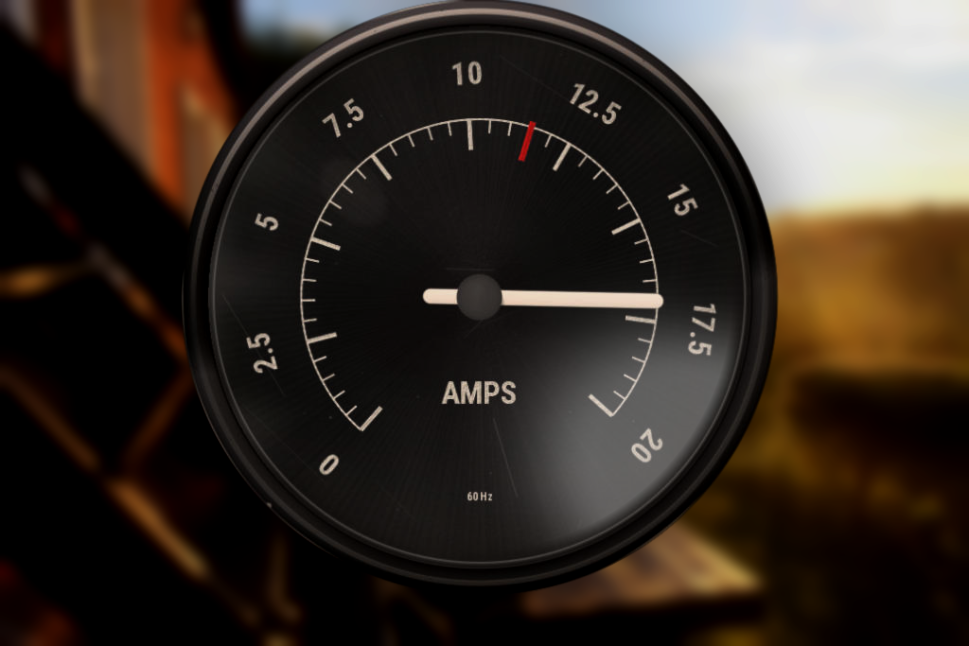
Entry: 17 A
